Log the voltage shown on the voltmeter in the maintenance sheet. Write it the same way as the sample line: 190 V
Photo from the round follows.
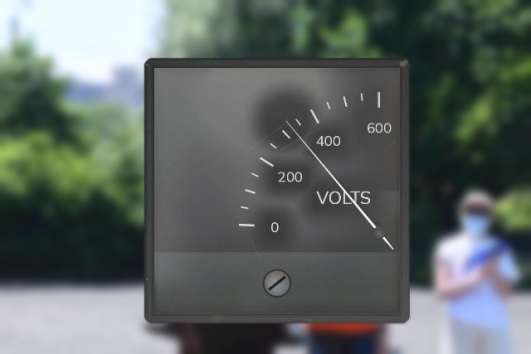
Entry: 325 V
